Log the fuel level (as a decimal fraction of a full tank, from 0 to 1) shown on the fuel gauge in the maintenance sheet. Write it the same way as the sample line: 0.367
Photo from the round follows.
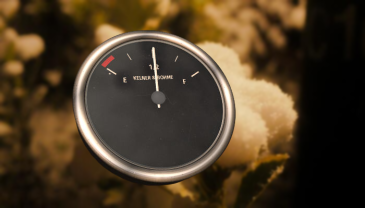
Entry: 0.5
